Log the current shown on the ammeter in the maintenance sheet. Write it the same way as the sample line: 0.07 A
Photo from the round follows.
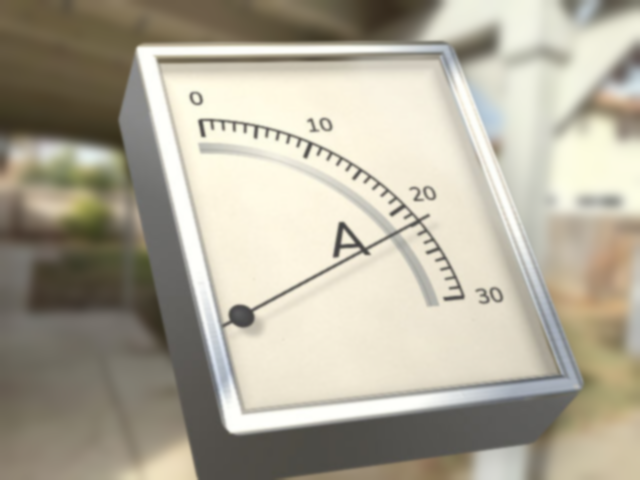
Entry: 22 A
